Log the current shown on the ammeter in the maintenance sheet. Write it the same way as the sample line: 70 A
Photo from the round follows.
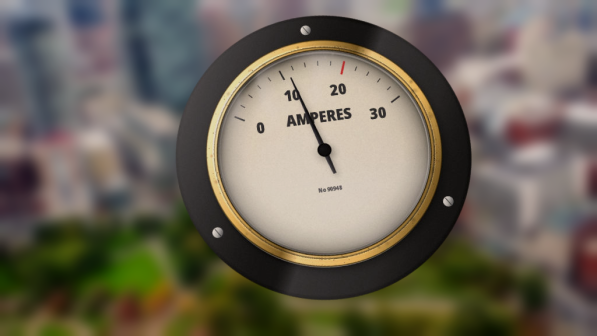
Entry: 11 A
